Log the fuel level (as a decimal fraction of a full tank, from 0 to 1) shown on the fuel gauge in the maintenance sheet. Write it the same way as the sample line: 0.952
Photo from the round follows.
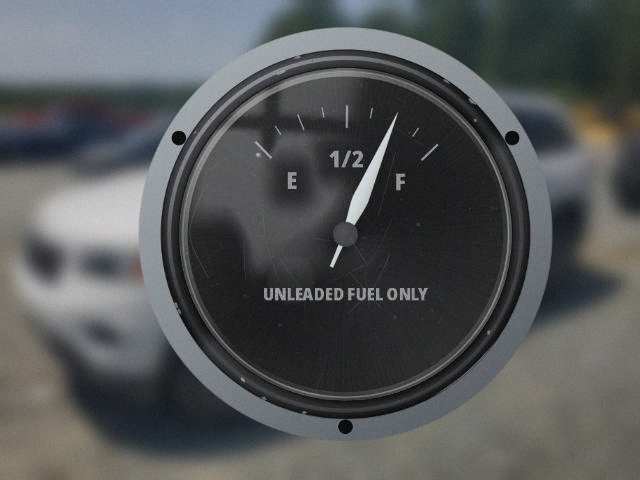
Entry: 0.75
